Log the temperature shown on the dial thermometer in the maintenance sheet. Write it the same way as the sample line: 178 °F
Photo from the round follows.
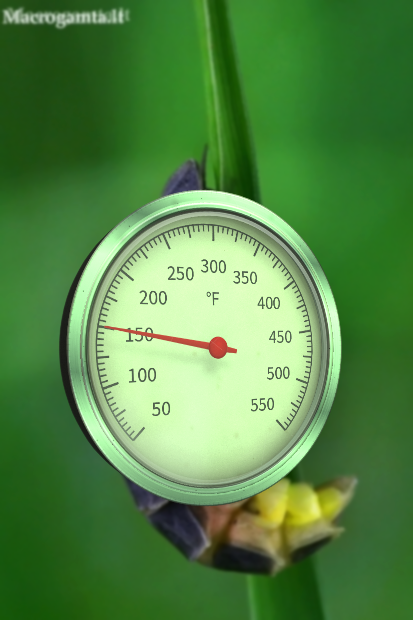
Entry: 150 °F
